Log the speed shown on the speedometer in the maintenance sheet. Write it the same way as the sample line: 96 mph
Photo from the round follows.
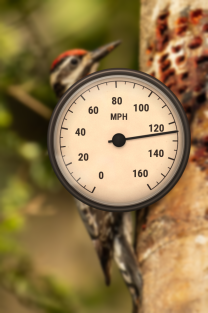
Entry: 125 mph
